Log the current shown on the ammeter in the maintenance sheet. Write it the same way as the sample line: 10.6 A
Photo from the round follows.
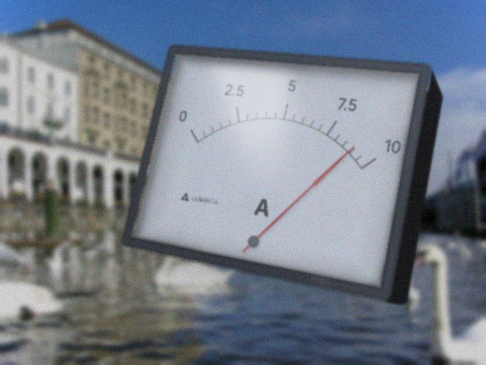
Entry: 9 A
